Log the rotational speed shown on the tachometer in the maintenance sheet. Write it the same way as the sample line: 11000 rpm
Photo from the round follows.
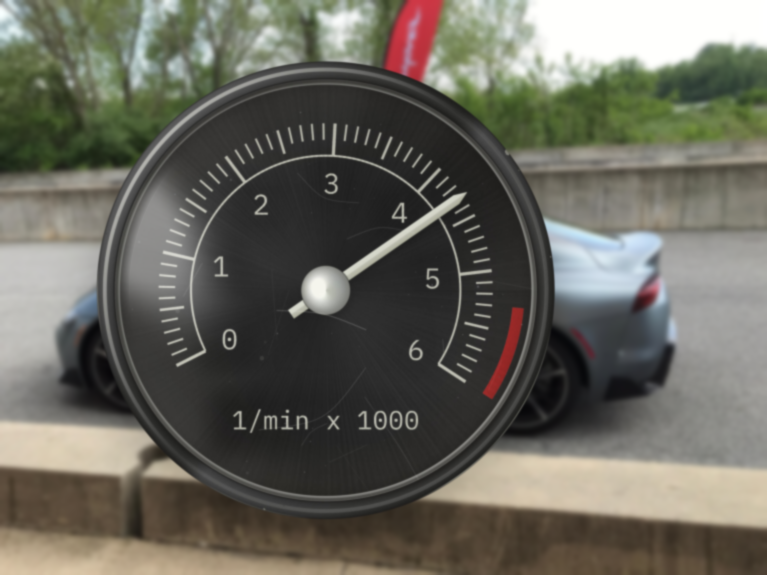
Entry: 4300 rpm
